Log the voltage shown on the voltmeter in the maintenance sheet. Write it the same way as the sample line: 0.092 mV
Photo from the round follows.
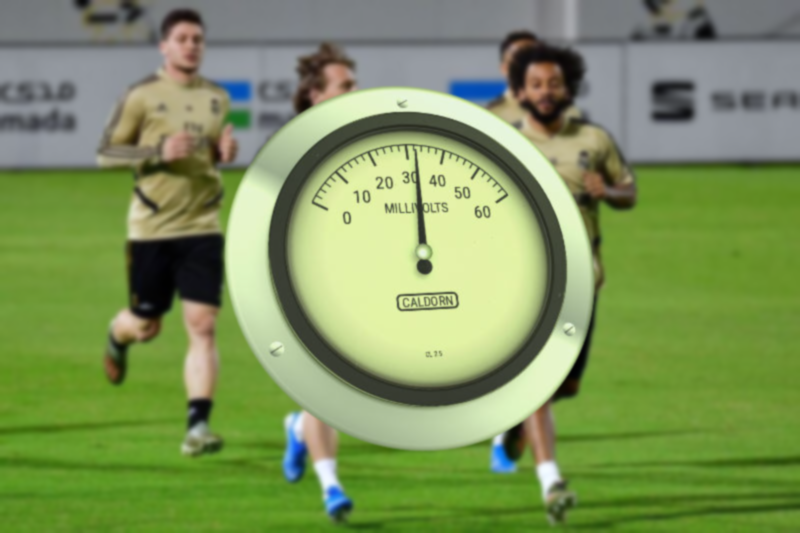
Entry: 32 mV
